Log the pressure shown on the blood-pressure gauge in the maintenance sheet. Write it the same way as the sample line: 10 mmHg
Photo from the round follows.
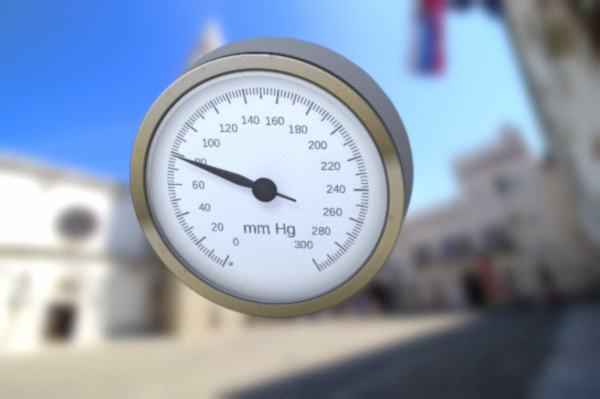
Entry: 80 mmHg
